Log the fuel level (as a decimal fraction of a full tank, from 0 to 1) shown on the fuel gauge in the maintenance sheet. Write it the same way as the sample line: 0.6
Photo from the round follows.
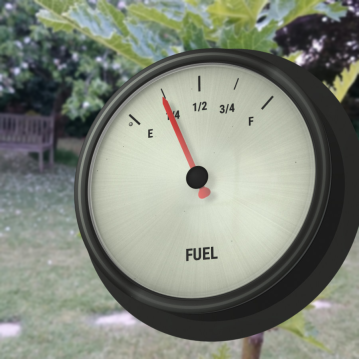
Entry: 0.25
